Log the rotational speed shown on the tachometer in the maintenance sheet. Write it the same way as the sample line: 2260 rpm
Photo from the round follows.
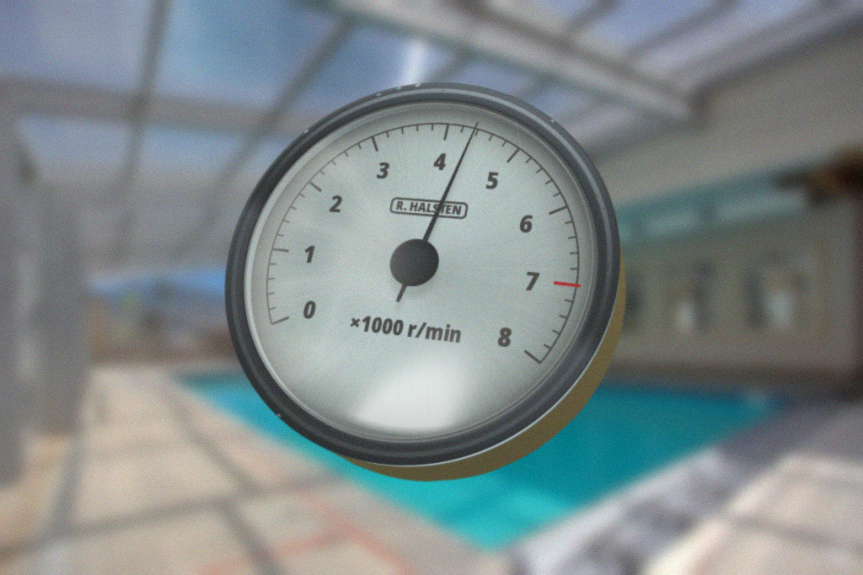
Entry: 4400 rpm
